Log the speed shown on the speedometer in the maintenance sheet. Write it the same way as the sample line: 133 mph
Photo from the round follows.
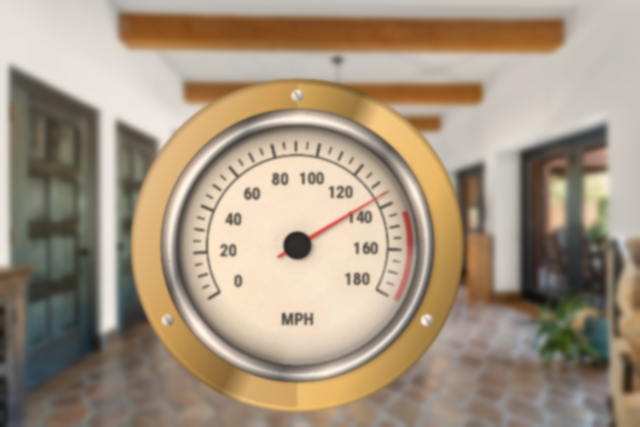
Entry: 135 mph
